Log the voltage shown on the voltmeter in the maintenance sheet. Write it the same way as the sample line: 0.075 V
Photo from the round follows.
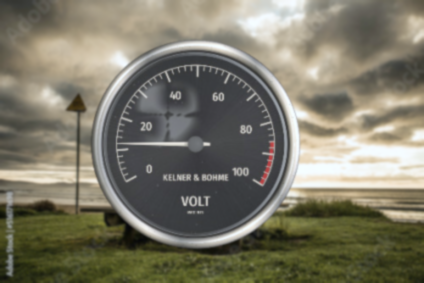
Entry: 12 V
